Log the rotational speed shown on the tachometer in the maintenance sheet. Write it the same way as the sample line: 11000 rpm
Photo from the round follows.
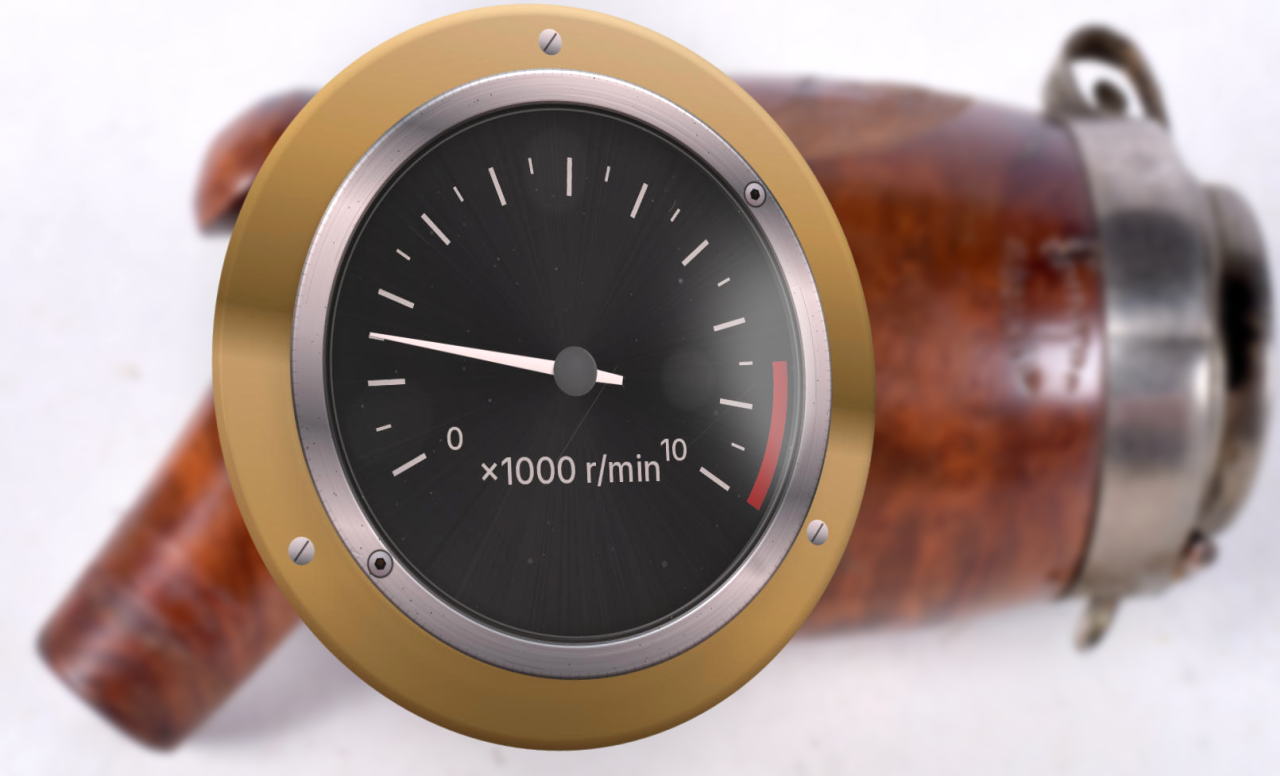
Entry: 1500 rpm
